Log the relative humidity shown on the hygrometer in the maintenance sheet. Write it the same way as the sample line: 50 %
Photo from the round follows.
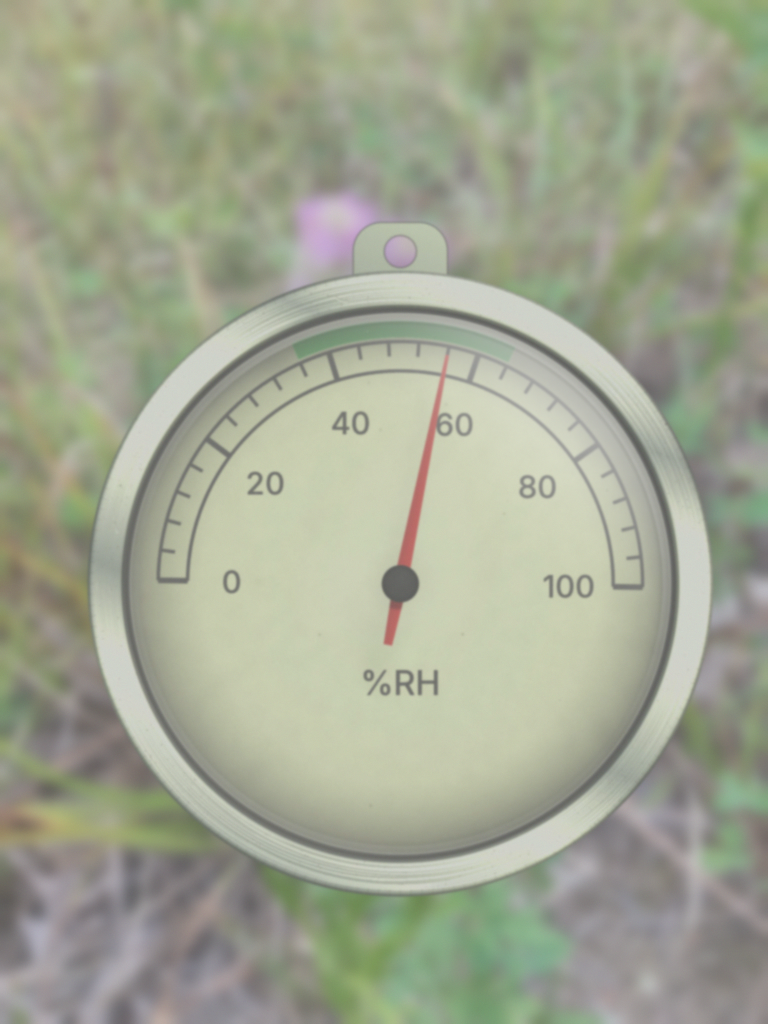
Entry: 56 %
